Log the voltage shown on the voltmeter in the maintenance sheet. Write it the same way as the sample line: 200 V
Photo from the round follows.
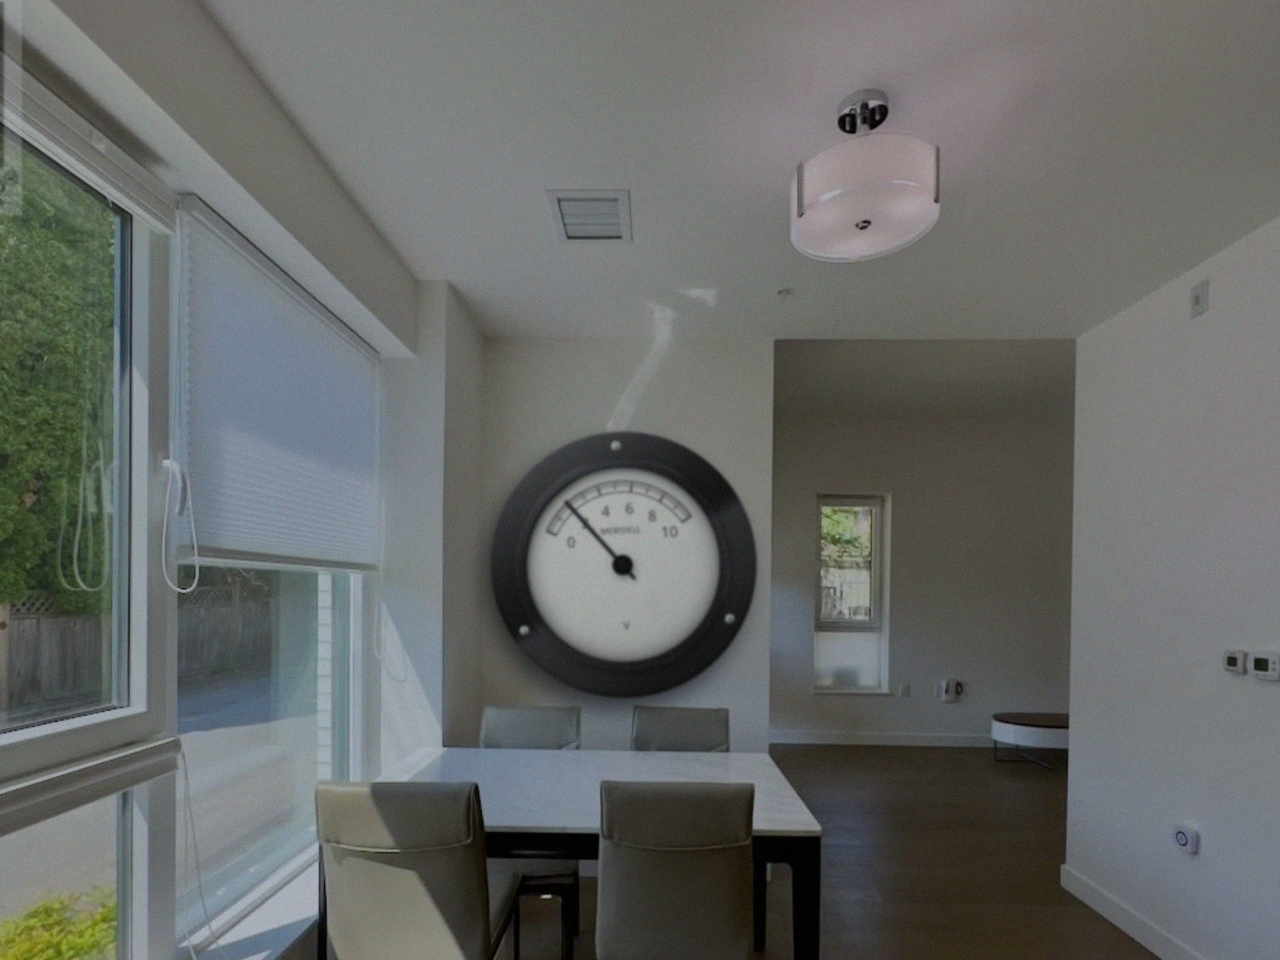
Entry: 2 V
